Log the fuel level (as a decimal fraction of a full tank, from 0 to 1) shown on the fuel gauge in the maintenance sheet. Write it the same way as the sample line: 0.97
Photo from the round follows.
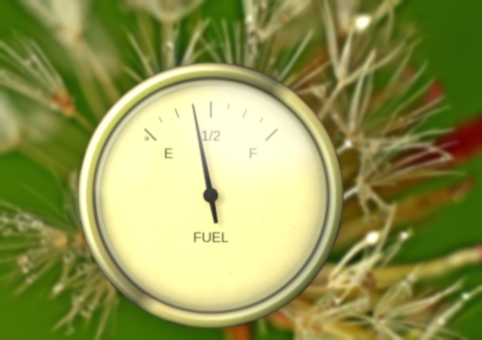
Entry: 0.375
